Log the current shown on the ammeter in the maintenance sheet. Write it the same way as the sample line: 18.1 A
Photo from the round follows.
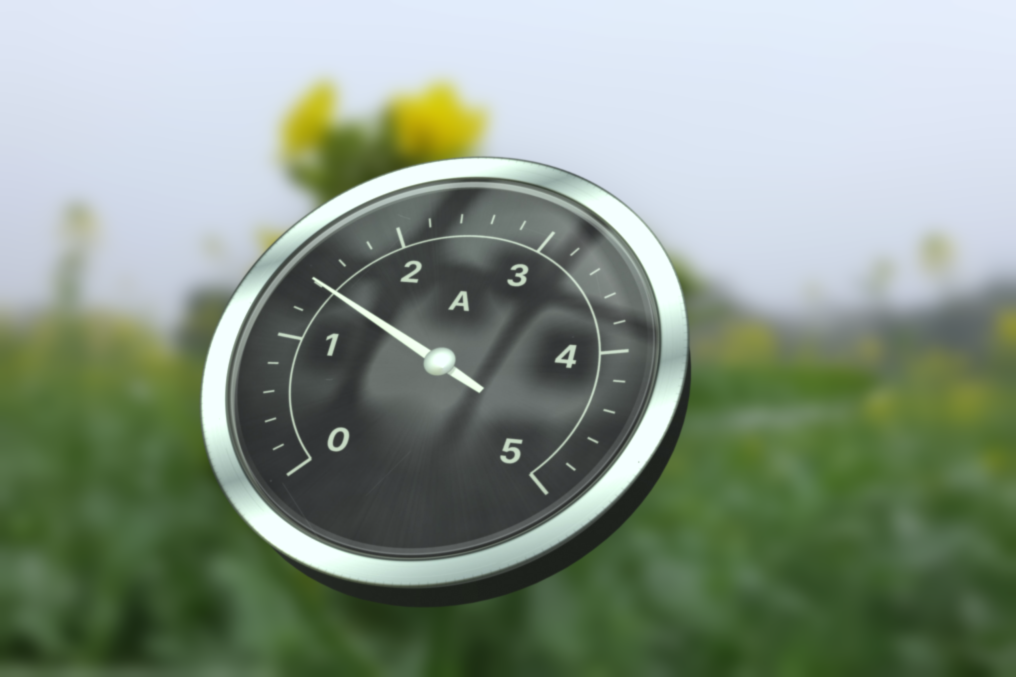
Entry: 1.4 A
